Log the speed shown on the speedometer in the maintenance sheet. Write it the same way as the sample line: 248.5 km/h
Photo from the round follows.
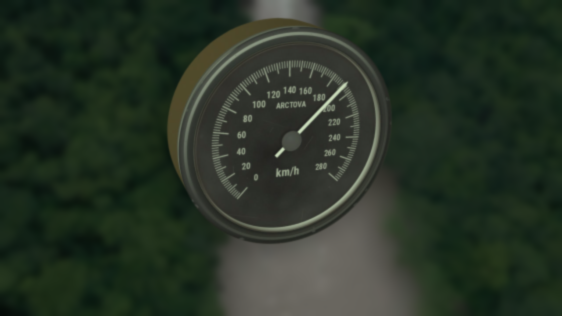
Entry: 190 km/h
